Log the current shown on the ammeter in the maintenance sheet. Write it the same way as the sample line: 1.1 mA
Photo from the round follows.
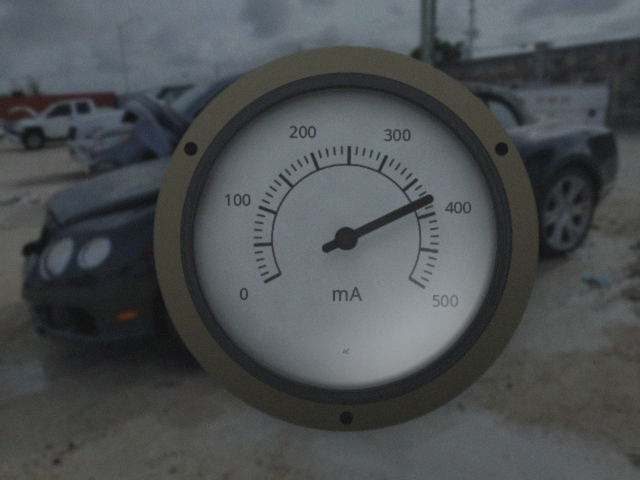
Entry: 380 mA
